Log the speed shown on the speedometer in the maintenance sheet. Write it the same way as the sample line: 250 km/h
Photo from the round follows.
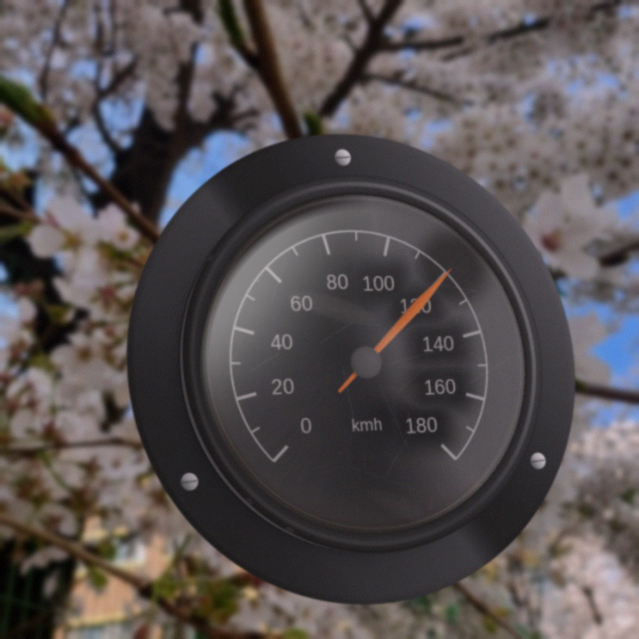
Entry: 120 km/h
